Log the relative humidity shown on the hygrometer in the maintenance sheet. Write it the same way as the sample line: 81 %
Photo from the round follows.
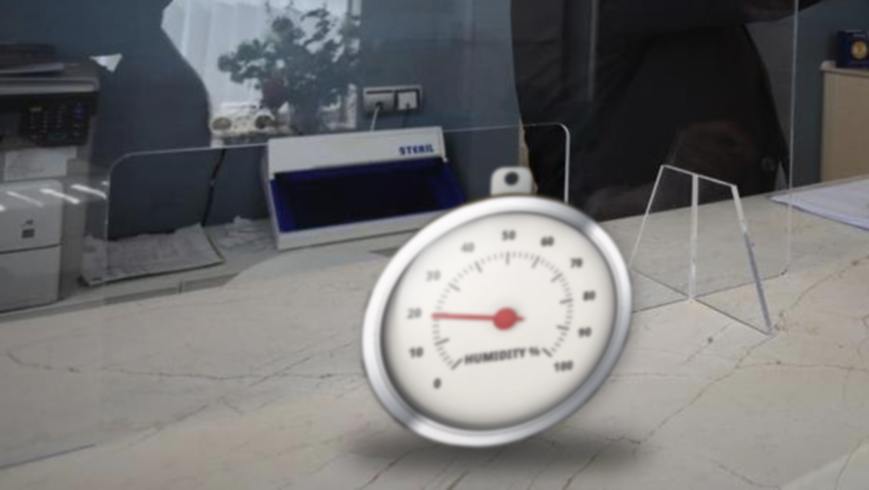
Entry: 20 %
